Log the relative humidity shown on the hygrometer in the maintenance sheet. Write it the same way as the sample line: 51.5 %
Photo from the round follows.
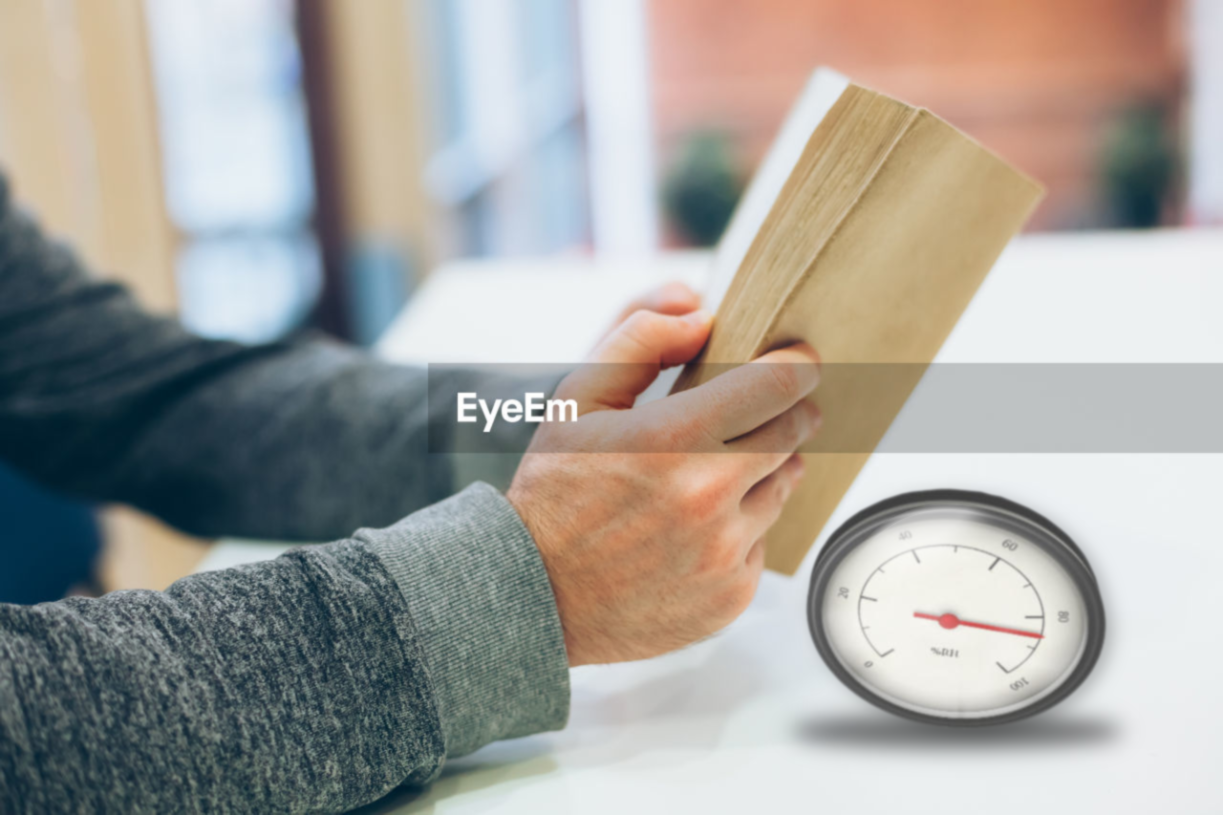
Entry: 85 %
